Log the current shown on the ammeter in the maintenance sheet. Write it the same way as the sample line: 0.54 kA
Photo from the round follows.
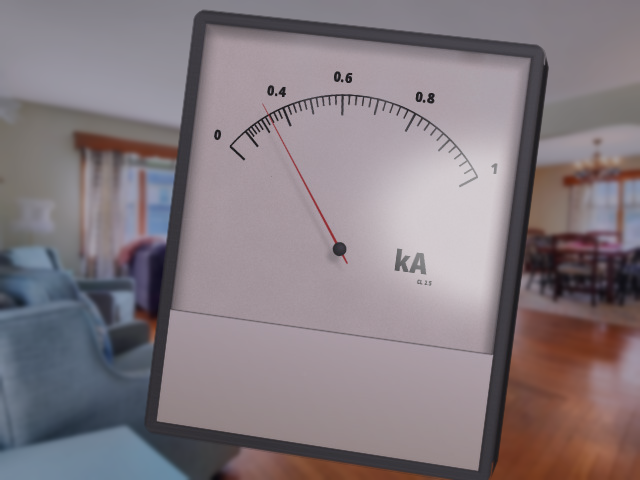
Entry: 0.34 kA
